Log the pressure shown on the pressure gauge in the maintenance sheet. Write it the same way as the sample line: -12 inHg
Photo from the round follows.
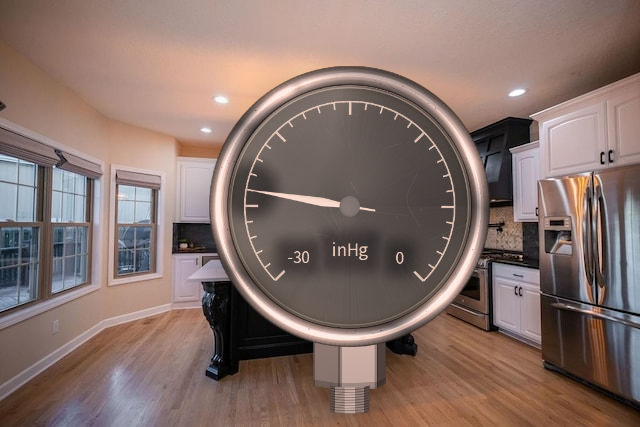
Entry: -24 inHg
